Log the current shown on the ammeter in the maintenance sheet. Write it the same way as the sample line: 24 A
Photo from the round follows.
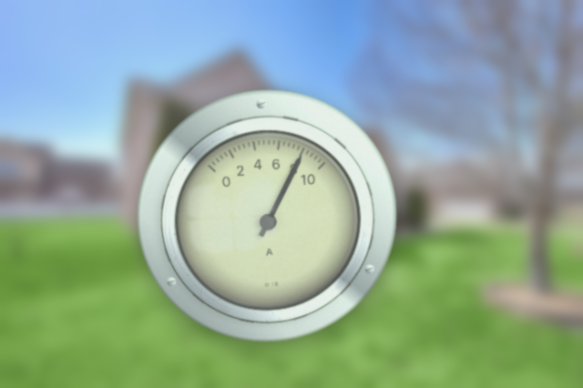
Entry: 8 A
